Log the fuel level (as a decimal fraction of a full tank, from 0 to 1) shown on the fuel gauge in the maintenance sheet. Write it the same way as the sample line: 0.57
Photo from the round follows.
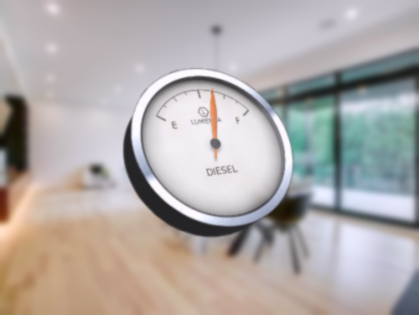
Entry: 0.625
